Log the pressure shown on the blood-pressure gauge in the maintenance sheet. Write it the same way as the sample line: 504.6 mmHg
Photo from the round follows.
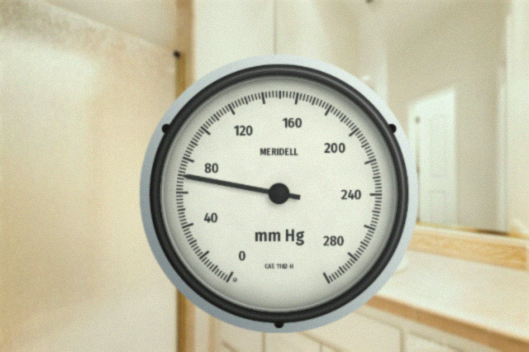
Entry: 70 mmHg
